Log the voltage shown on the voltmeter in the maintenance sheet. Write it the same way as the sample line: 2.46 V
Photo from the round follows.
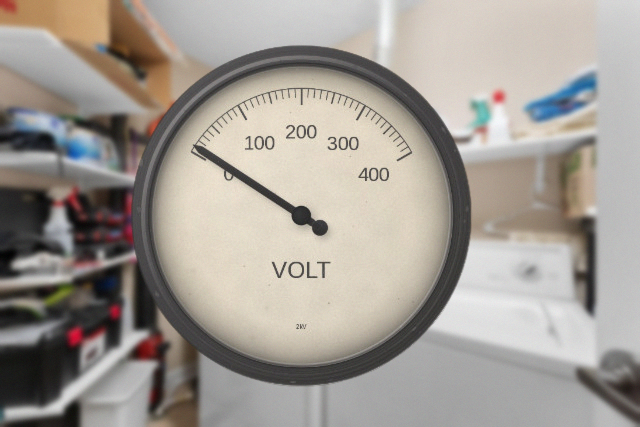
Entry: 10 V
